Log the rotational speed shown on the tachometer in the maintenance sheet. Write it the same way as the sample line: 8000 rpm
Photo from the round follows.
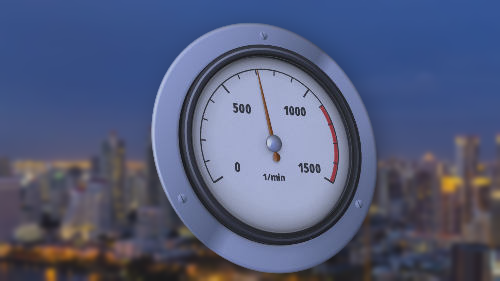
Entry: 700 rpm
